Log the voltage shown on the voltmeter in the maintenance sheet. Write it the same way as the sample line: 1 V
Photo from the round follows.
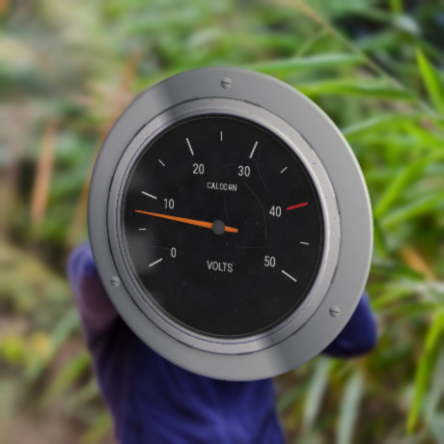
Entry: 7.5 V
